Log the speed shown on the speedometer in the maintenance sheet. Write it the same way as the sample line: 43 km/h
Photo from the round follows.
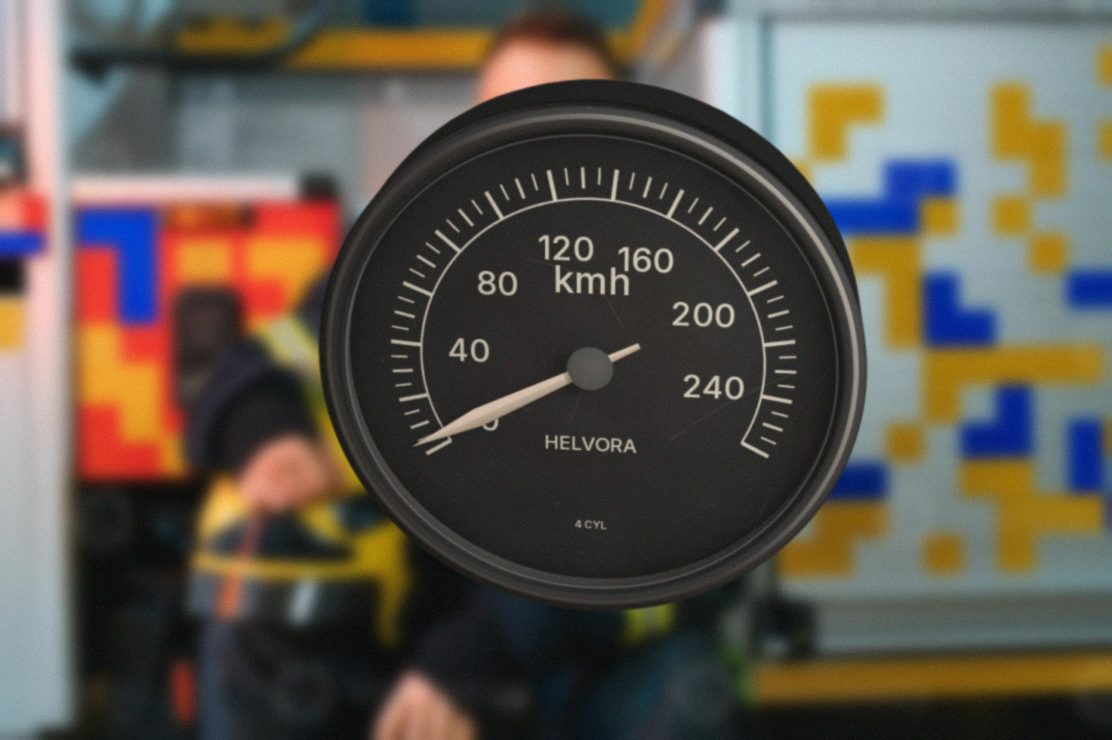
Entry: 5 km/h
